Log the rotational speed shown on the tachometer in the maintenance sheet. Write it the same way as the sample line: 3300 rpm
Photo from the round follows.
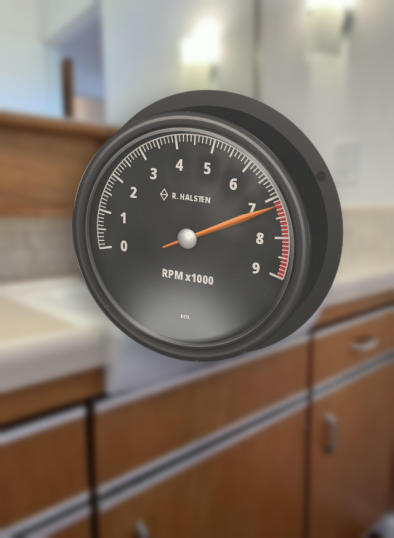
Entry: 7200 rpm
